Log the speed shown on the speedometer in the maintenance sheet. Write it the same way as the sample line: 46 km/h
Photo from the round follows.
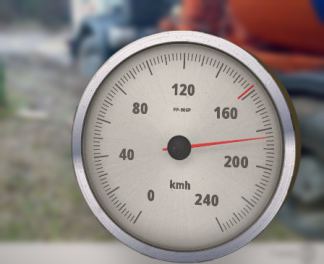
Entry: 184 km/h
